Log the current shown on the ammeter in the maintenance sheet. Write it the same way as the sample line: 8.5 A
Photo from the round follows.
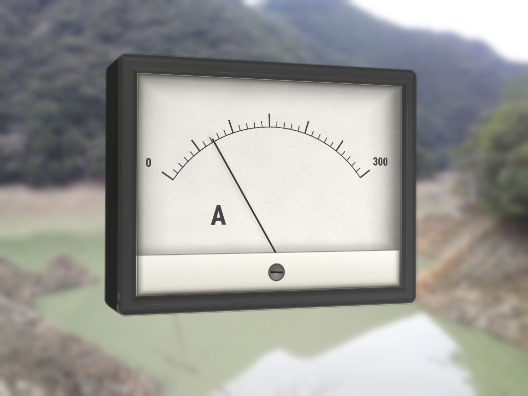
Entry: 70 A
